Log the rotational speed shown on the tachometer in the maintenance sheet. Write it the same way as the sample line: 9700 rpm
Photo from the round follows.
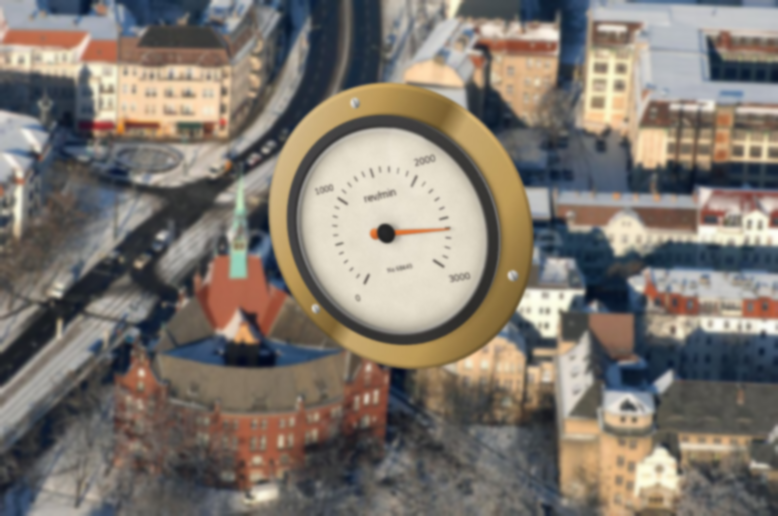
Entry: 2600 rpm
